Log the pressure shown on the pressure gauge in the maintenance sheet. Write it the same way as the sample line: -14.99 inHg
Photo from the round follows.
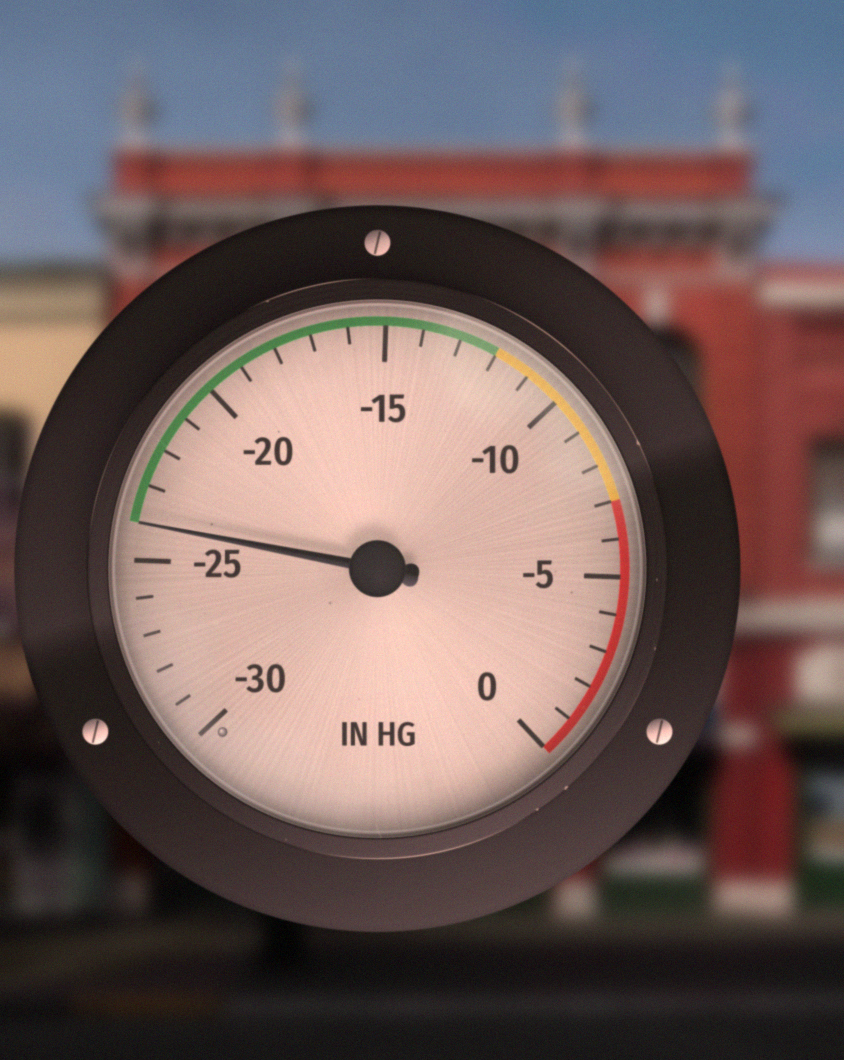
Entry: -24 inHg
